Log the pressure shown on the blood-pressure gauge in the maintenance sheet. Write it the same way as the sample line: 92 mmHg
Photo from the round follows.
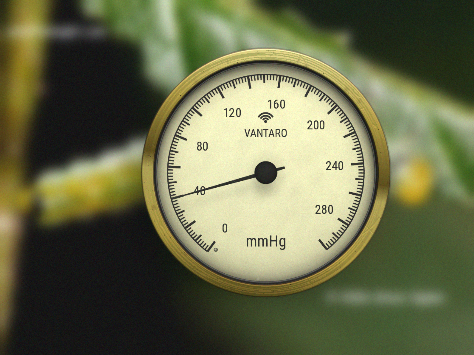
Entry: 40 mmHg
